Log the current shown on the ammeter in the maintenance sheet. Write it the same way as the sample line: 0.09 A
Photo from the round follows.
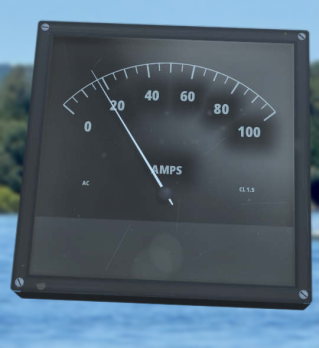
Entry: 17.5 A
